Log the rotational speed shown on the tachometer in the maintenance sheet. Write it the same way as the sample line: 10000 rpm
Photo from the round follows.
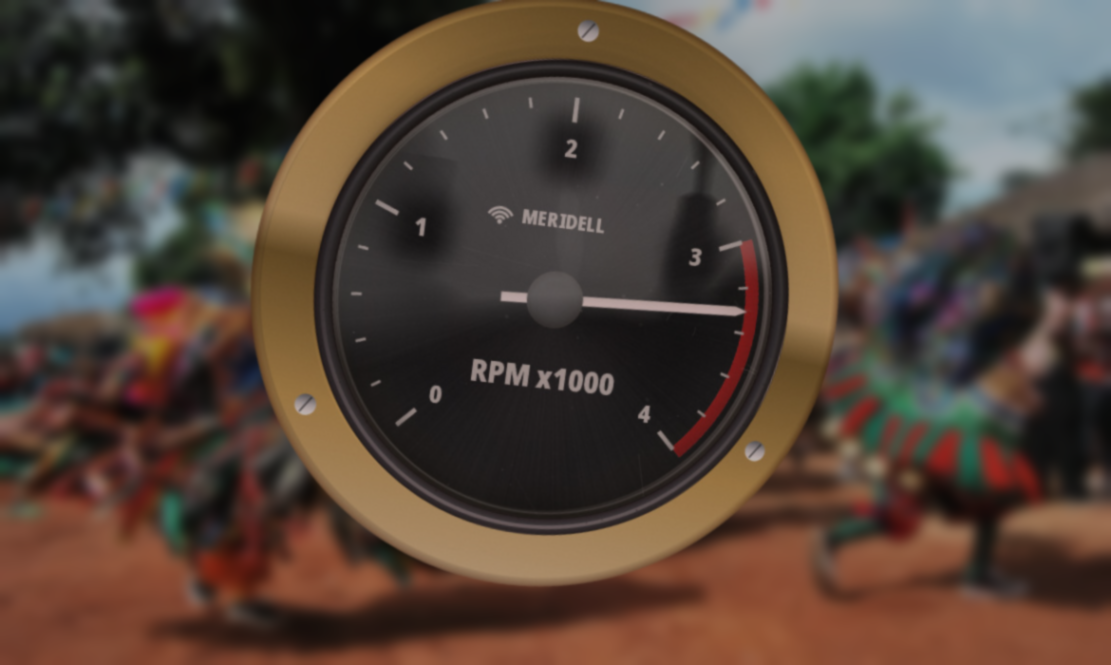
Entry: 3300 rpm
